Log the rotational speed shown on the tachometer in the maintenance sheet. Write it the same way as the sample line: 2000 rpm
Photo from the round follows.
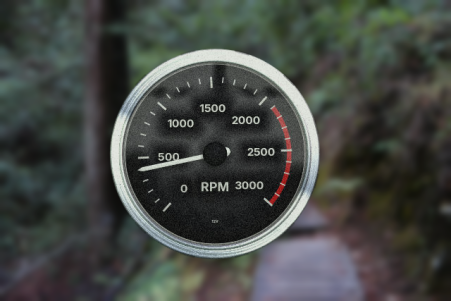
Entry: 400 rpm
